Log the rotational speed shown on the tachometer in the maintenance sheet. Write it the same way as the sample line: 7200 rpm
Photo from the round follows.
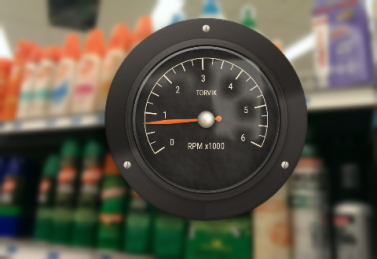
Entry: 750 rpm
